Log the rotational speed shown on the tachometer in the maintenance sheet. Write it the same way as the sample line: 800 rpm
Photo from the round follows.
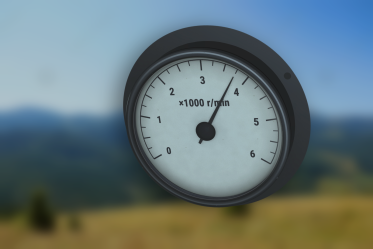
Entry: 3750 rpm
